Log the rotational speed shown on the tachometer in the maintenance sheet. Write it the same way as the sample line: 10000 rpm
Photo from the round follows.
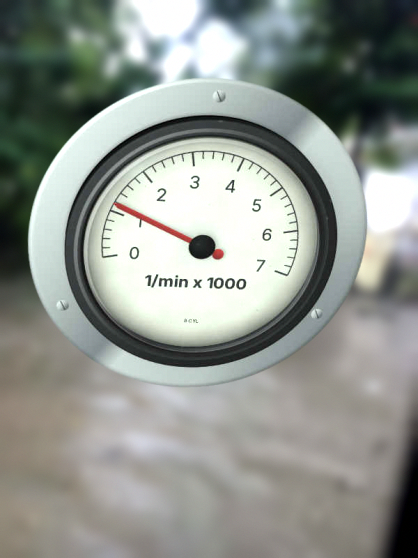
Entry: 1200 rpm
